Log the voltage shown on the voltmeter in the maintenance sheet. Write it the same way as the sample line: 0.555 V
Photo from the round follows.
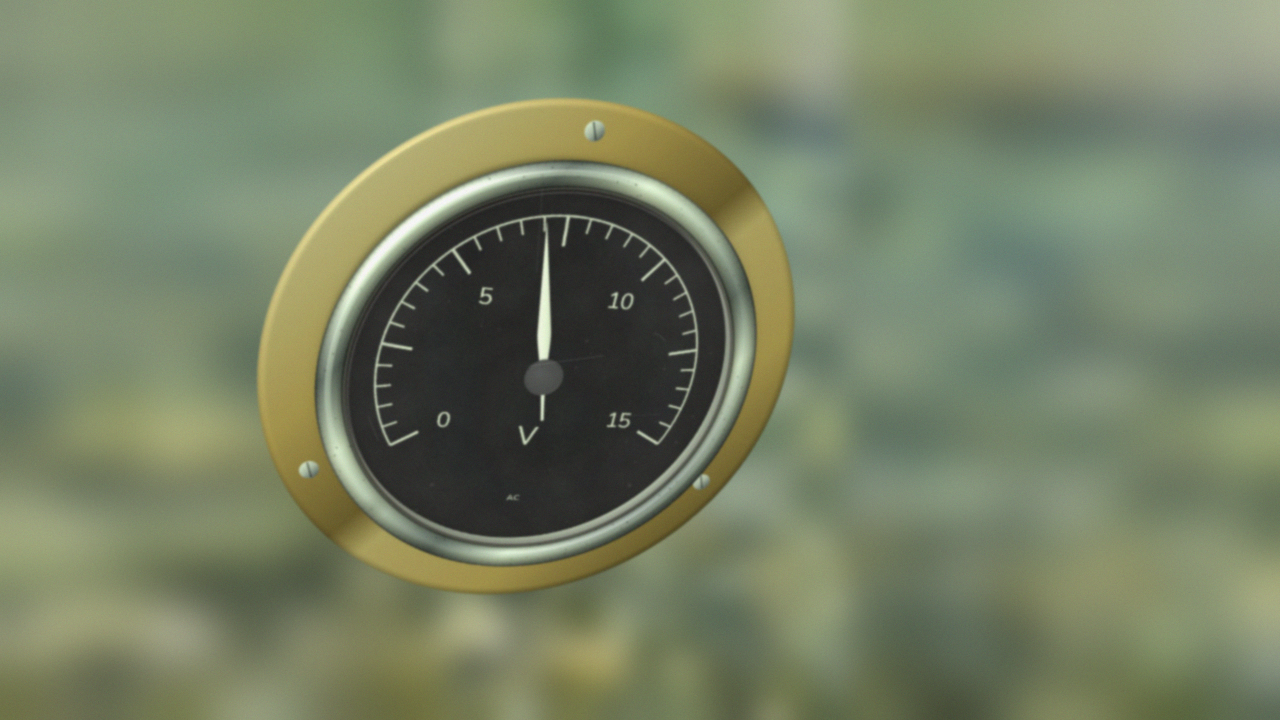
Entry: 7 V
